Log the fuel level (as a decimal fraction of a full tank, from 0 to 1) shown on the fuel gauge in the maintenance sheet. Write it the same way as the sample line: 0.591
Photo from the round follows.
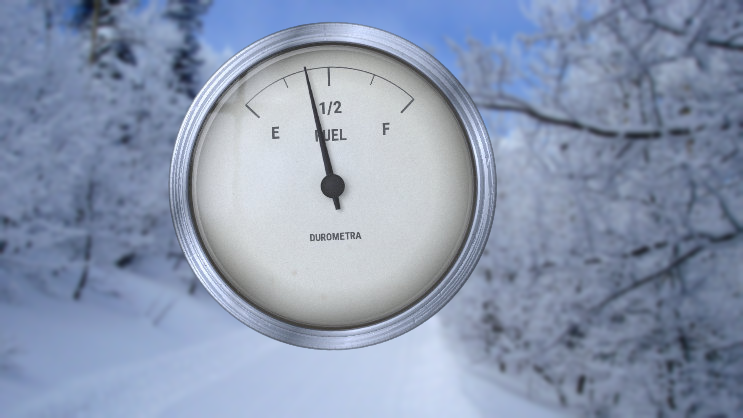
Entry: 0.375
